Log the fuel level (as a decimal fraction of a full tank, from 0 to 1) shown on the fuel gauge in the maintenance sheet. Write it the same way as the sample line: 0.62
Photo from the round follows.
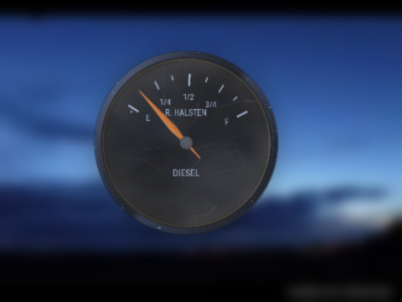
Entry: 0.125
